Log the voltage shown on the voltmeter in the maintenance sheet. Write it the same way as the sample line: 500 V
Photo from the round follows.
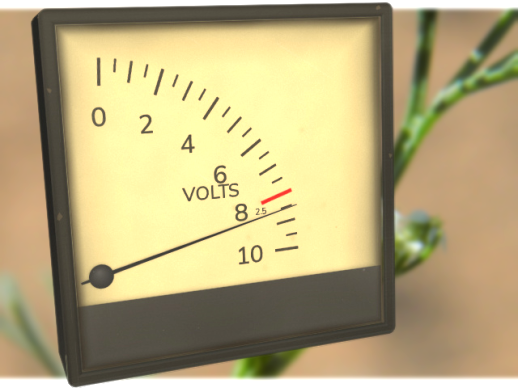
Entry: 8.5 V
